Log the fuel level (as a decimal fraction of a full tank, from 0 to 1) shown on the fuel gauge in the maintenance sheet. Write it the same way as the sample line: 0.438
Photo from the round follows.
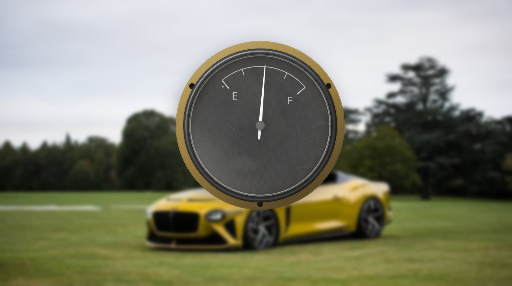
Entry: 0.5
